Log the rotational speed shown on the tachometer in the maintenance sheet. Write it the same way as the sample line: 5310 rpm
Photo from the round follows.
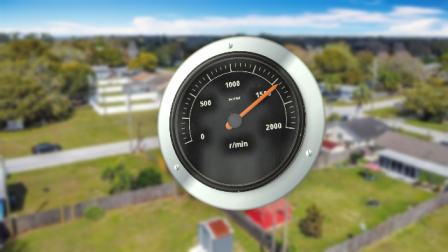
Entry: 1550 rpm
